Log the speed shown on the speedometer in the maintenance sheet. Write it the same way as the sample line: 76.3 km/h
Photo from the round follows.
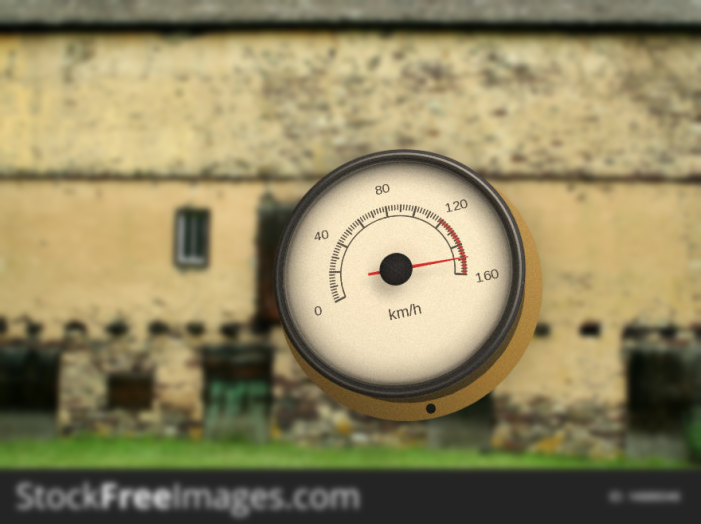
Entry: 150 km/h
